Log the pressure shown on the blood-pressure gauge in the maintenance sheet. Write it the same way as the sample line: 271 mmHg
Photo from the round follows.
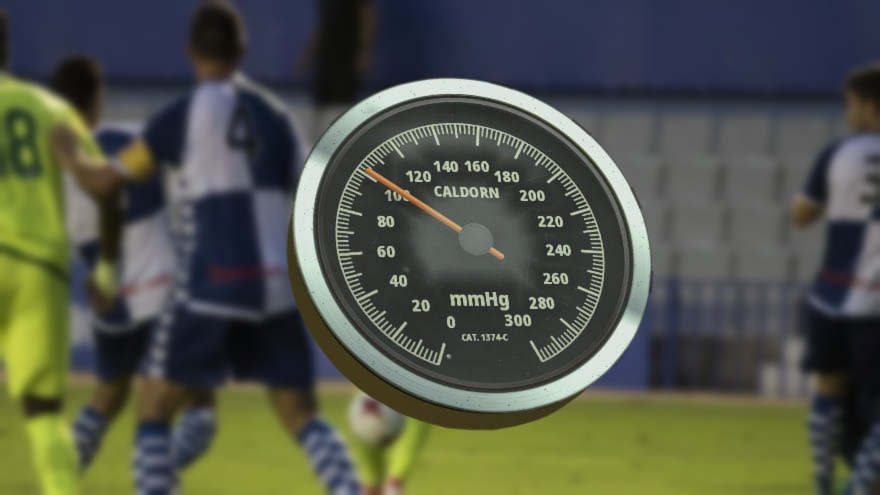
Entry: 100 mmHg
